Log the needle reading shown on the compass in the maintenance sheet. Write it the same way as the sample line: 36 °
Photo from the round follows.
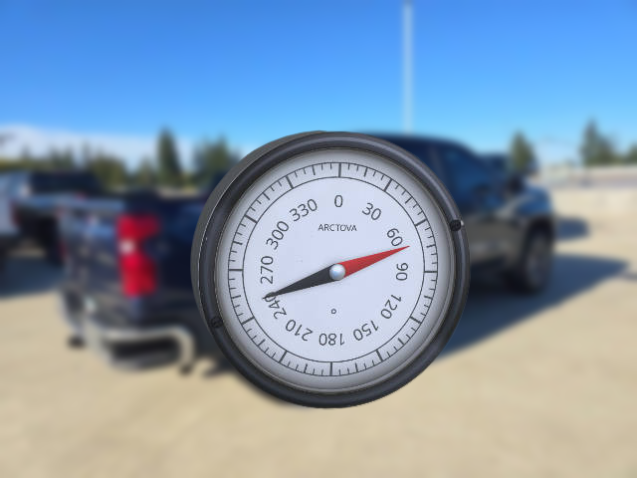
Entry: 70 °
